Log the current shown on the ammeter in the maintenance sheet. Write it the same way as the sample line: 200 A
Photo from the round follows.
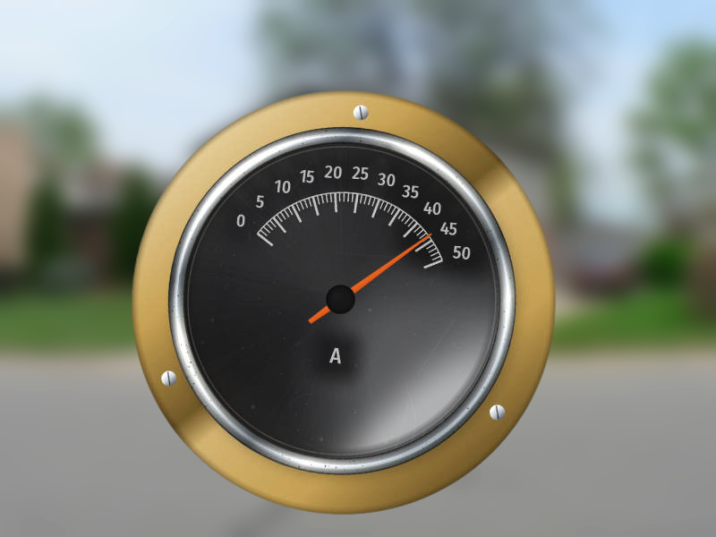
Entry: 44 A
